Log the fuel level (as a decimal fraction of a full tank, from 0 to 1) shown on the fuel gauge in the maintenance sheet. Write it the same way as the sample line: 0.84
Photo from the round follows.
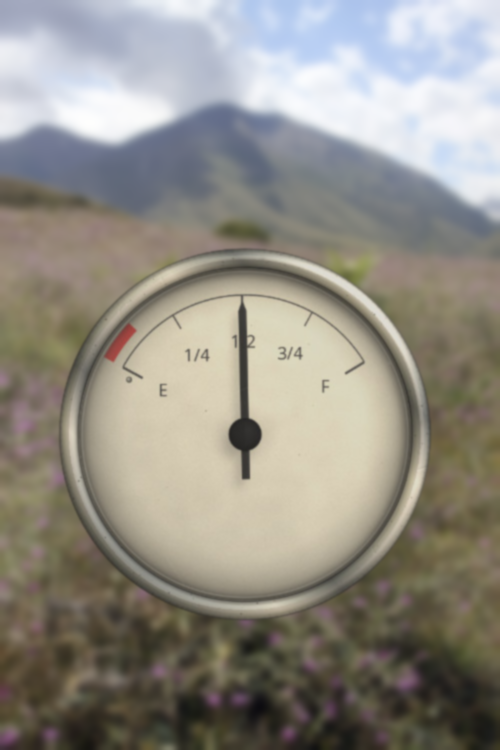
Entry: 0.5
